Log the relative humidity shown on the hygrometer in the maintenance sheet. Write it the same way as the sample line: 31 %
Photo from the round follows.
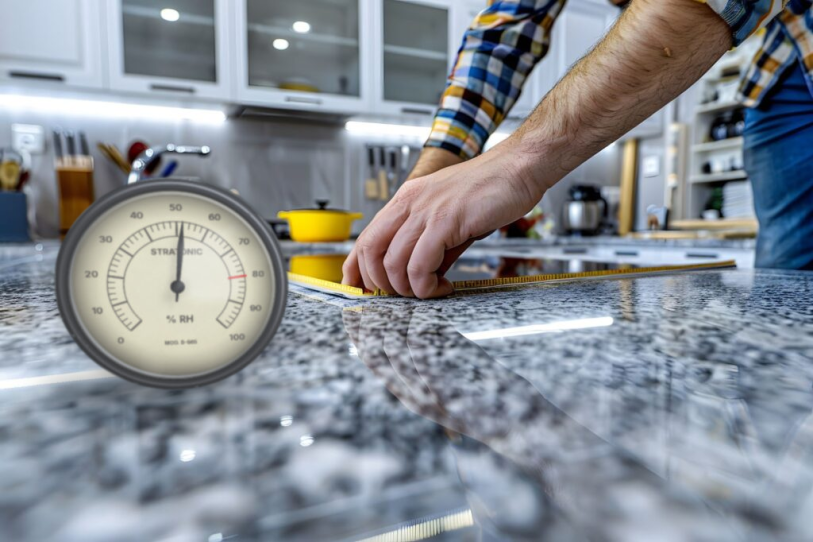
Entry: 52 %
